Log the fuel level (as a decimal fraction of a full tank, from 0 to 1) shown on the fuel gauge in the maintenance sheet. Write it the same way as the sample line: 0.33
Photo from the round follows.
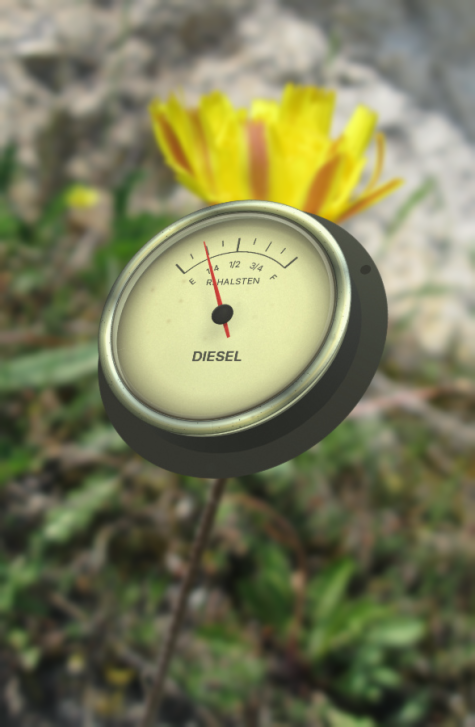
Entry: 0.25
